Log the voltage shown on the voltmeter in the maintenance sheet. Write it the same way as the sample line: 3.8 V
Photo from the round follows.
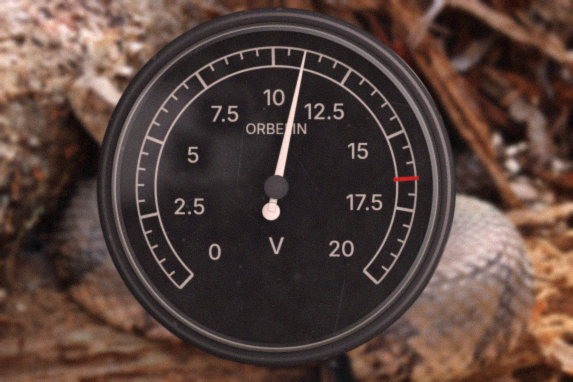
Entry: 11 V
